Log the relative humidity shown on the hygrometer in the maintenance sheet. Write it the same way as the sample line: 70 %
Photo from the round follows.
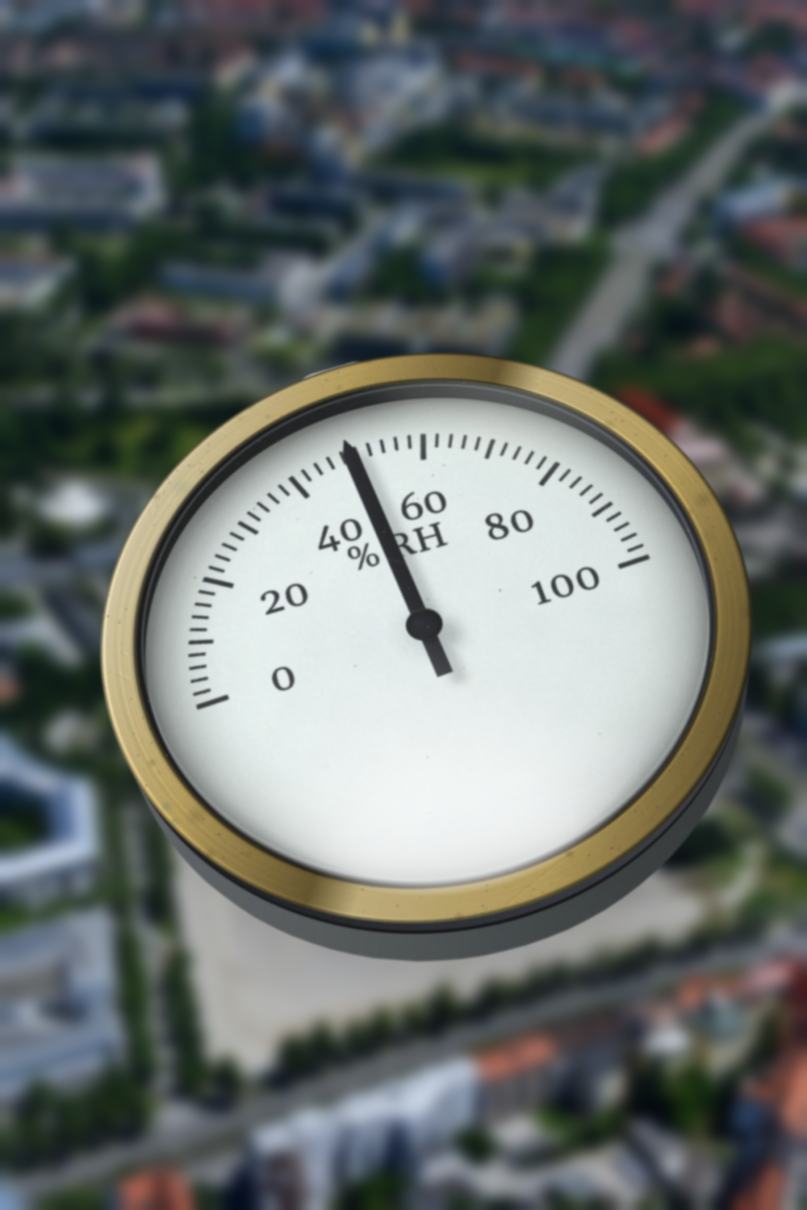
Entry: 49 %
